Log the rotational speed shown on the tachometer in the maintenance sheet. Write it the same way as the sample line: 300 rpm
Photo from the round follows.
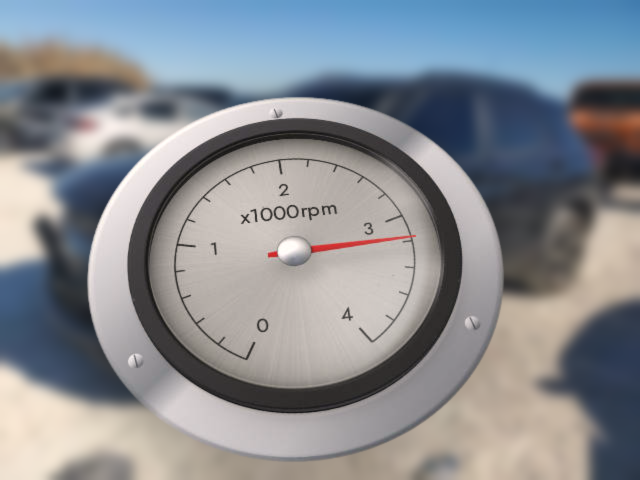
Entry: 3200 rpm
